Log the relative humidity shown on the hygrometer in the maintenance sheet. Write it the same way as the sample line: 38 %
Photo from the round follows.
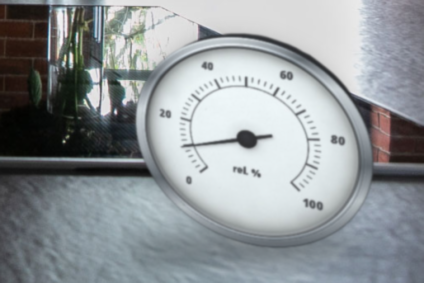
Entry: 10 %
